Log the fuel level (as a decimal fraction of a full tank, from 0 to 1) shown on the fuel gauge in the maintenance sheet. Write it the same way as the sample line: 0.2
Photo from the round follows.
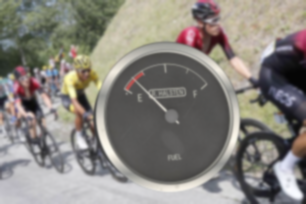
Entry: 0.125
